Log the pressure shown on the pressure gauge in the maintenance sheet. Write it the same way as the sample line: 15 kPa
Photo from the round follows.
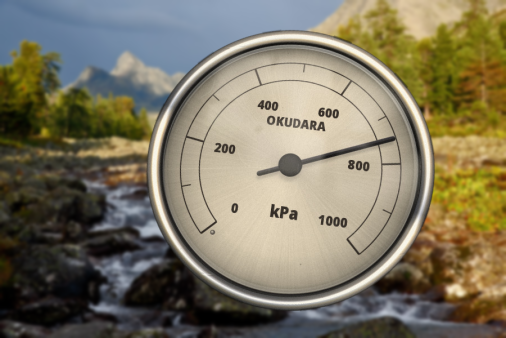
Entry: 750 kPa
